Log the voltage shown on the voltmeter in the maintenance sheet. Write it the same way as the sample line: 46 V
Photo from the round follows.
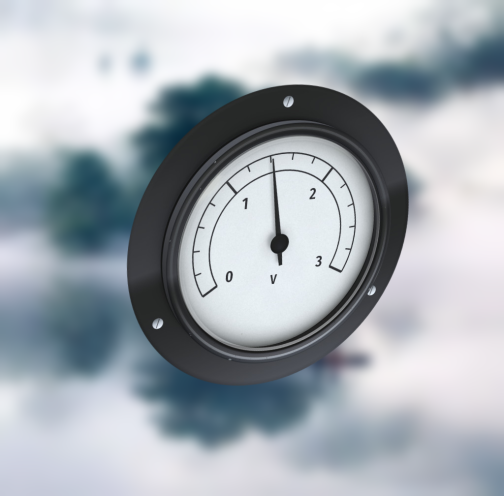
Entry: 1.4 V
